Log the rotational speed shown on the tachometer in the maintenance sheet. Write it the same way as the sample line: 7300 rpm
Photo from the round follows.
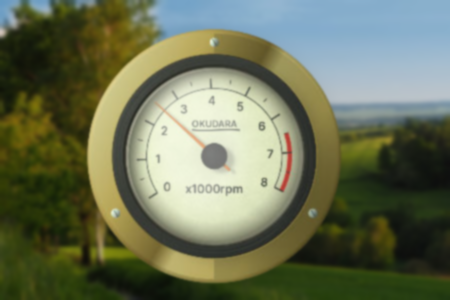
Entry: 2500 rpm
